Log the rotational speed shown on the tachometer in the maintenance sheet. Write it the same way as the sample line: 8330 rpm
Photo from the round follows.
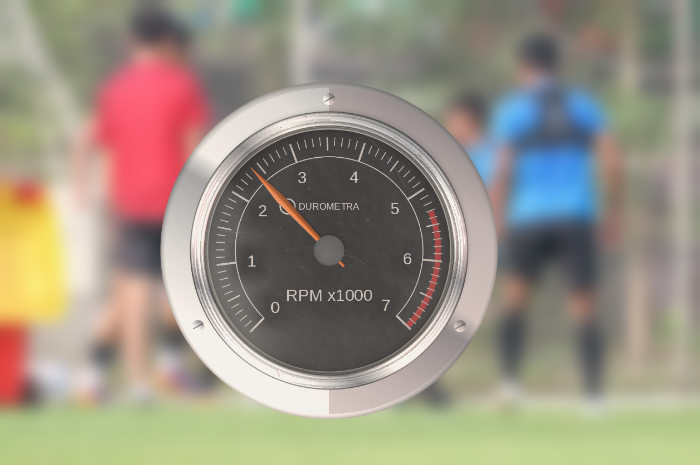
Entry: 2400 rpm
